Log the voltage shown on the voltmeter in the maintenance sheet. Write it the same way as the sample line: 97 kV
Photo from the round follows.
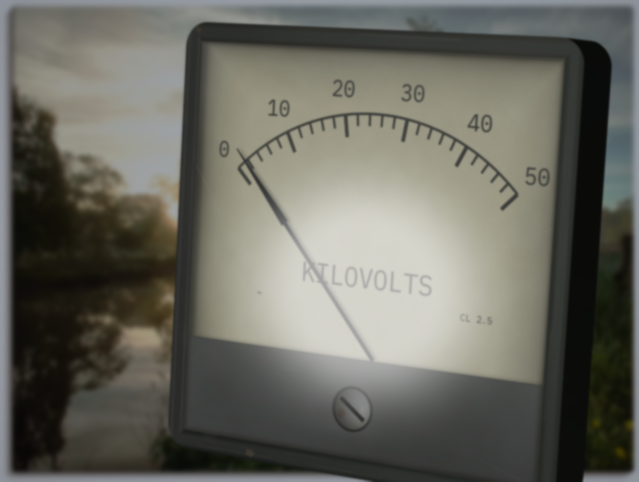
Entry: 2 kV
